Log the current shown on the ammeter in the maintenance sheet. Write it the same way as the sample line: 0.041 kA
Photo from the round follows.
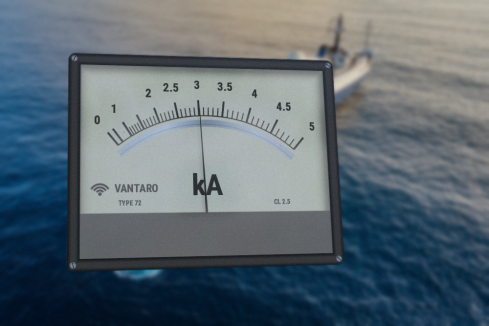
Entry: 3 kA
